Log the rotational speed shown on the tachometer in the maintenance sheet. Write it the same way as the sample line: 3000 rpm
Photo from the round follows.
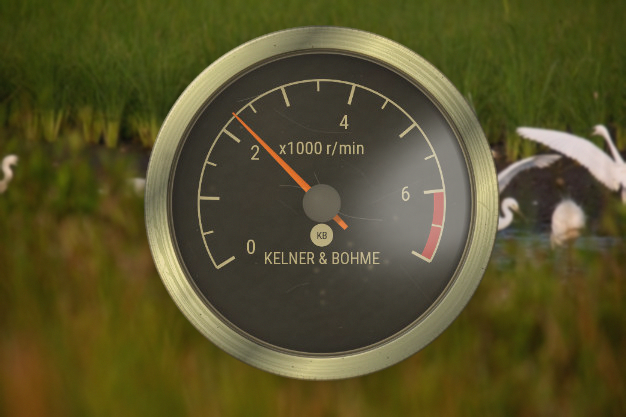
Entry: 2250 rpm
